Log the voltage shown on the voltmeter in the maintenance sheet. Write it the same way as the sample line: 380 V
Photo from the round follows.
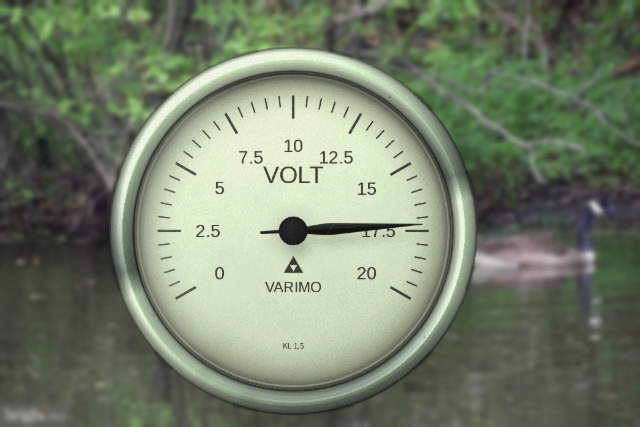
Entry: 17.25 V
